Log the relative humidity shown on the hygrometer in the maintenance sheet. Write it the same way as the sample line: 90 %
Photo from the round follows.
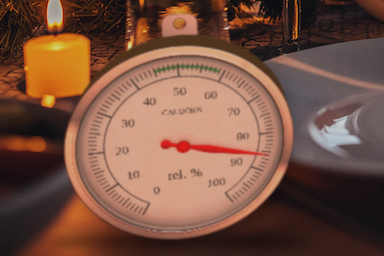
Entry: 85 %
